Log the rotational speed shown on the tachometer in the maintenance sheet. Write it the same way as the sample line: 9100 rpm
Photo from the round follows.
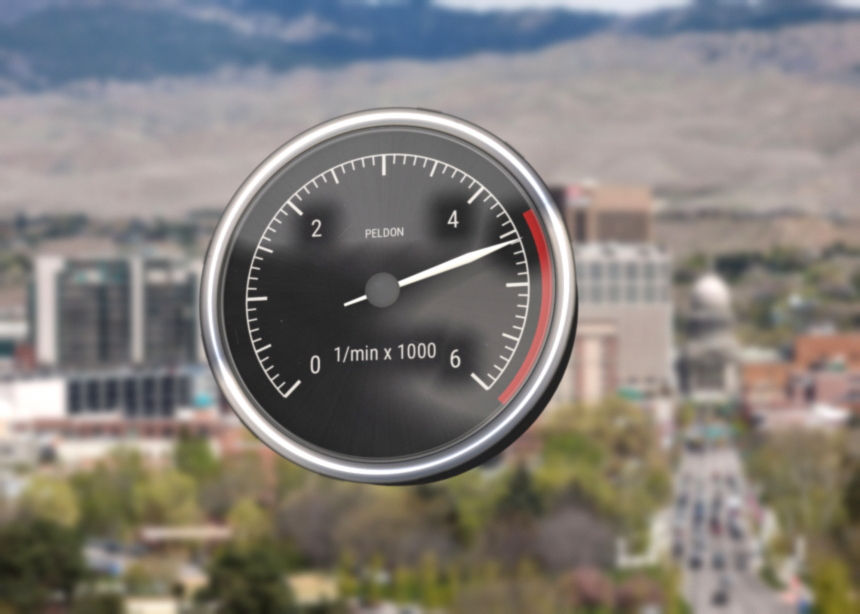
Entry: 4600 rpm
